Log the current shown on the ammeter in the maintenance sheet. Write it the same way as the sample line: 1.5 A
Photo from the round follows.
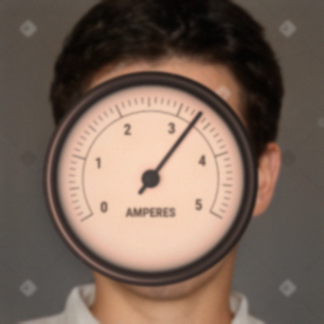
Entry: 3.3 A
